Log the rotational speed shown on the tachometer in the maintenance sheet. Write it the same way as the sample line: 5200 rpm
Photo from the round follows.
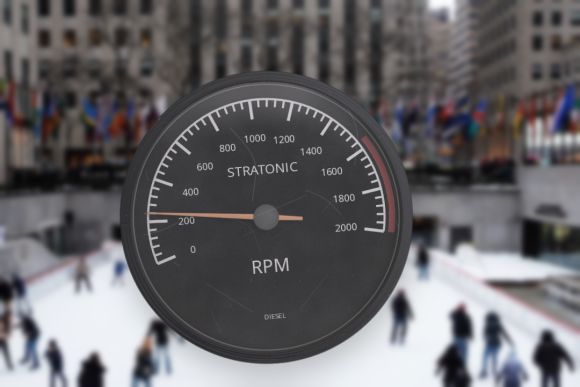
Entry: 240 rpm
